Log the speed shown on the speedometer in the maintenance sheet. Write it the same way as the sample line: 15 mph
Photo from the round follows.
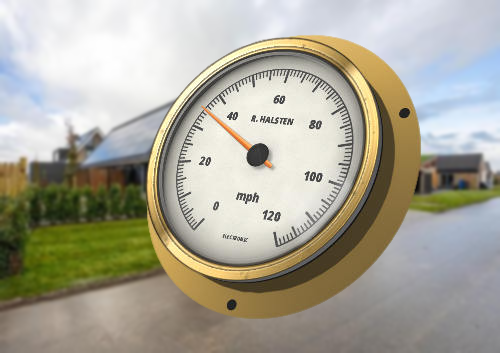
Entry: 35 mph
